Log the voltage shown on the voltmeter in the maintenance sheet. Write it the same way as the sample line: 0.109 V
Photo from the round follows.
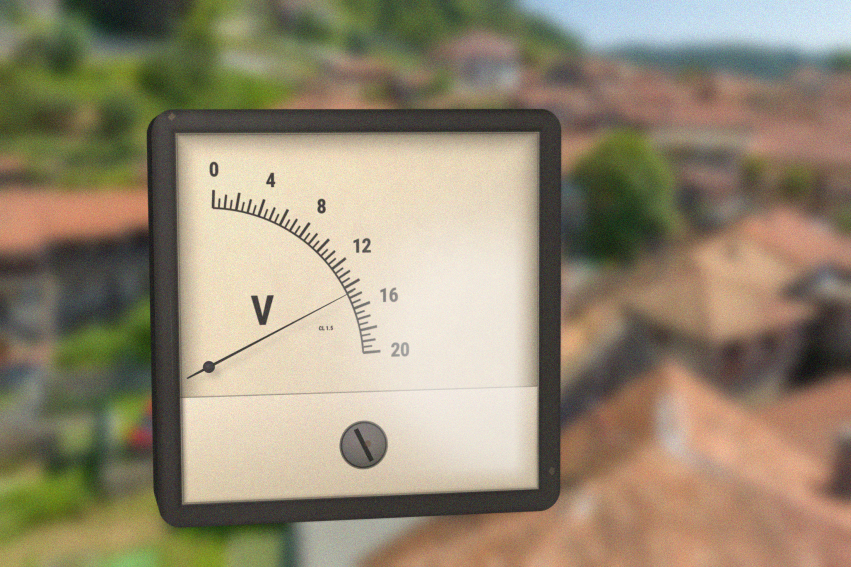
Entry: 14.5 V
